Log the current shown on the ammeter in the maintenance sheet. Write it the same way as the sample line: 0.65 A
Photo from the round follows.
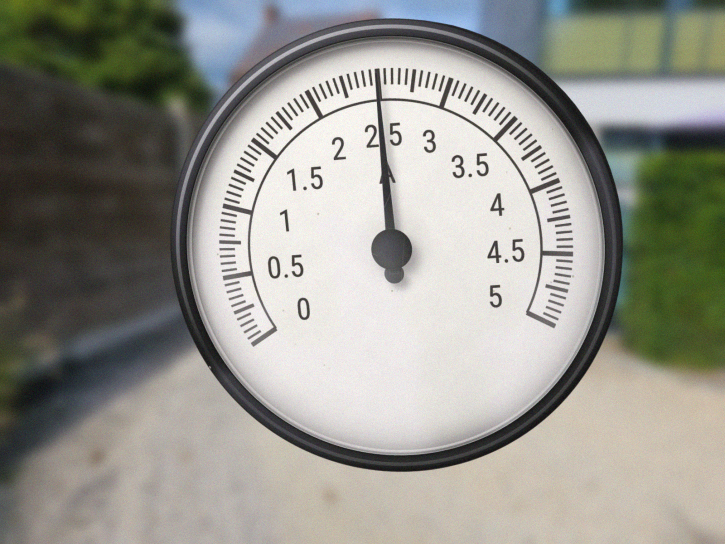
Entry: 2.5 A
